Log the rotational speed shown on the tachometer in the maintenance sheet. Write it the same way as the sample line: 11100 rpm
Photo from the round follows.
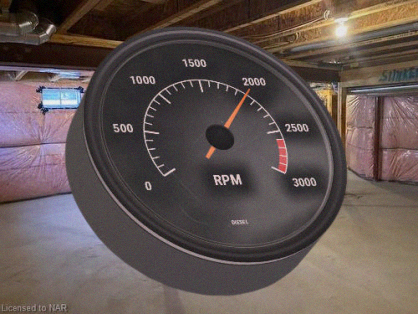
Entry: 2000 rpm
